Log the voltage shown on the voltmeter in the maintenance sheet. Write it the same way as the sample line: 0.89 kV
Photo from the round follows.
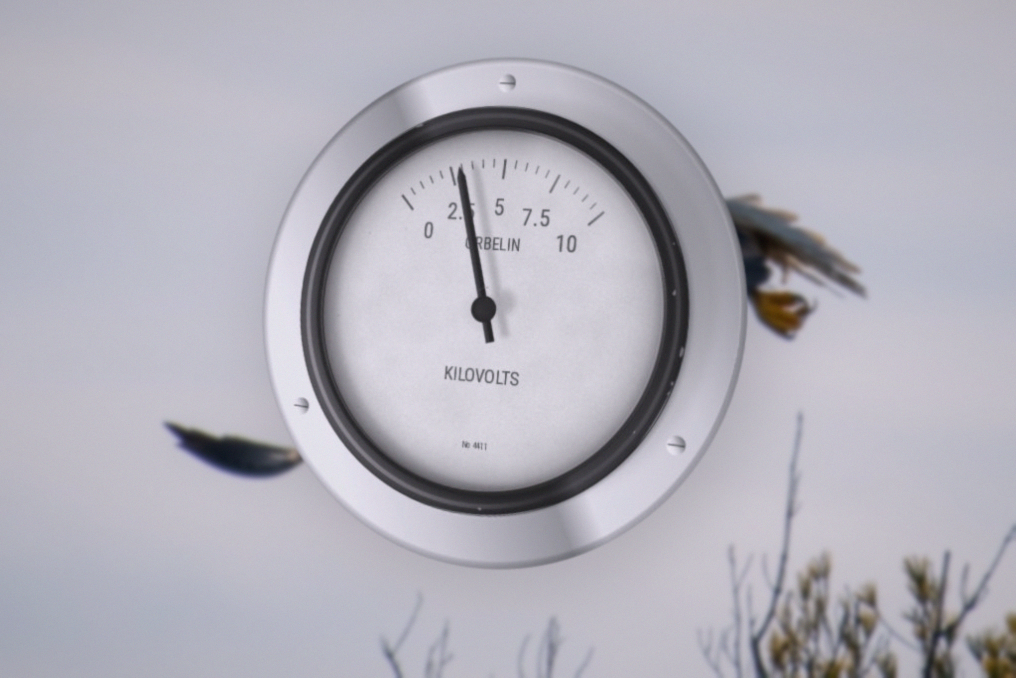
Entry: 3 kV
